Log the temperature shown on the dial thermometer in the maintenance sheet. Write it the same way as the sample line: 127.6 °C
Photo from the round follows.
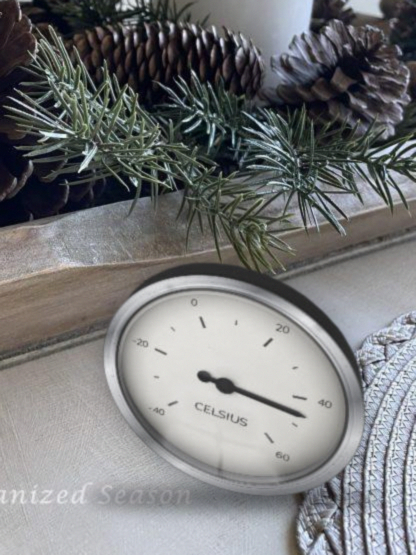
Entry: 45 °C
